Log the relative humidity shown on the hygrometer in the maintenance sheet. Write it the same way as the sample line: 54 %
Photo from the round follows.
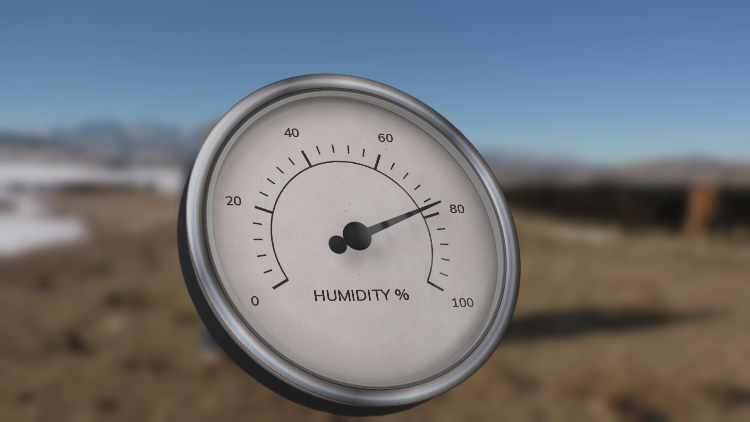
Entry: 78 %
